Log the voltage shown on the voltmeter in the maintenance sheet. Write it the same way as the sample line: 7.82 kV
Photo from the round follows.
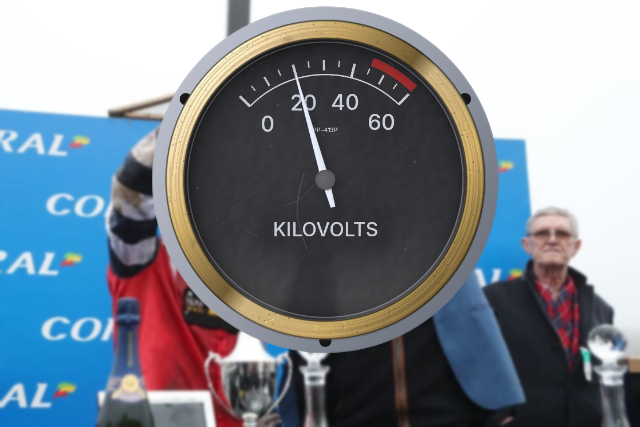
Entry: 20 kV
